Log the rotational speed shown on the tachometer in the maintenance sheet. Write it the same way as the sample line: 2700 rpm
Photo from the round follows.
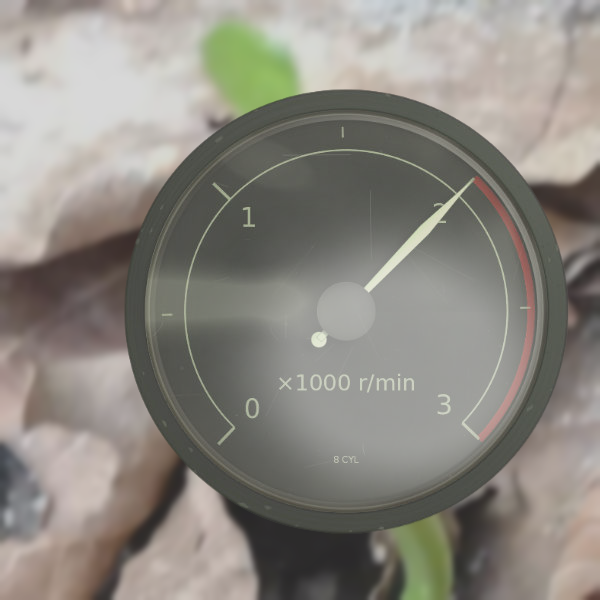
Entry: 2000 rpm
